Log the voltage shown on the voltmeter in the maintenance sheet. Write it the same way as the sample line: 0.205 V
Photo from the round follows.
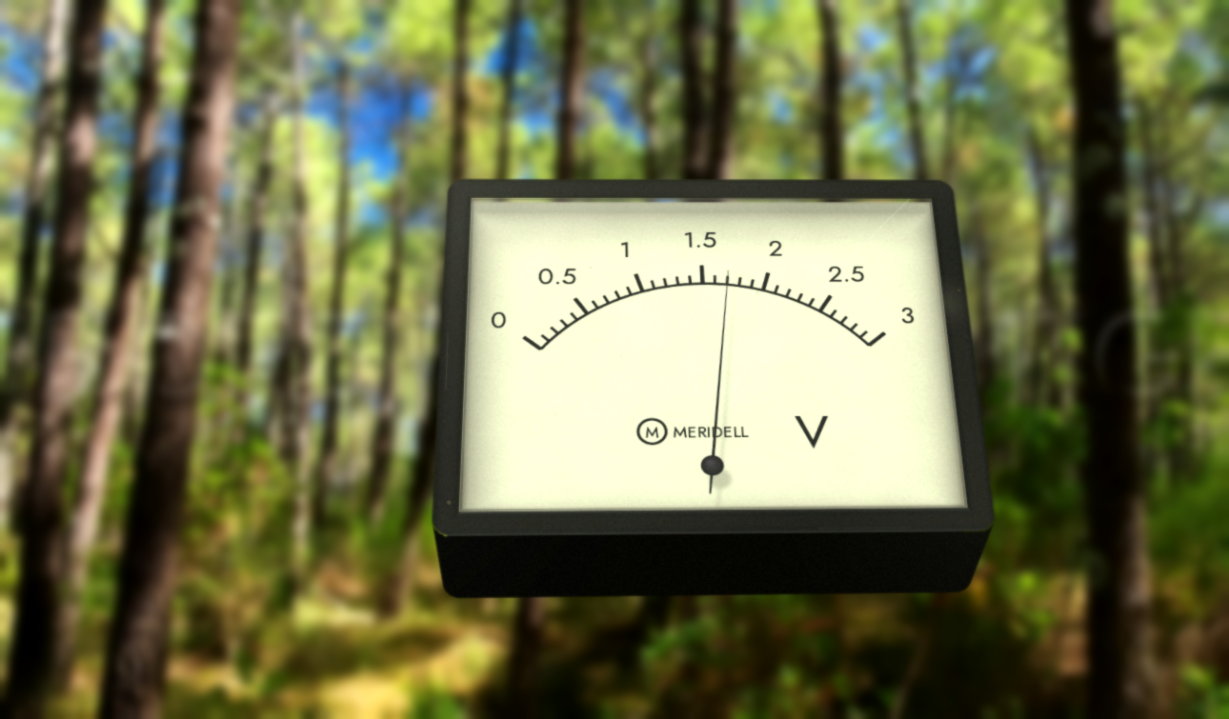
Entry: 1.7 V
